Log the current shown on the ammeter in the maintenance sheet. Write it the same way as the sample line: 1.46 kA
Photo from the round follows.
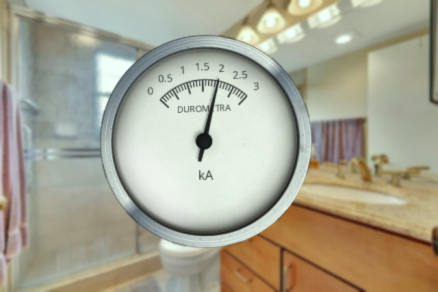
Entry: 2 kA
